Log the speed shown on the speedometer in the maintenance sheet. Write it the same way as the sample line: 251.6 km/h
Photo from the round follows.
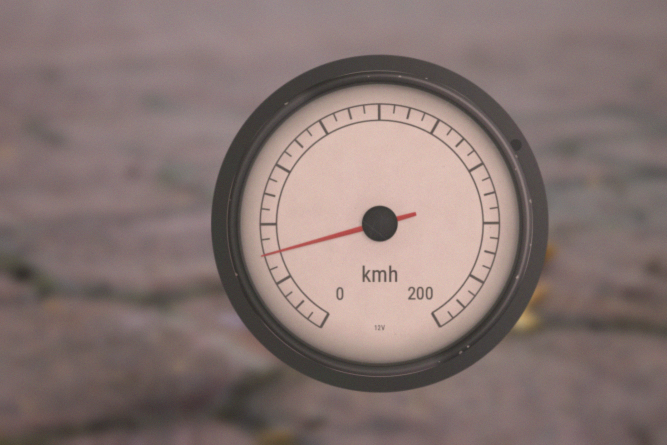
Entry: 30 km/h
